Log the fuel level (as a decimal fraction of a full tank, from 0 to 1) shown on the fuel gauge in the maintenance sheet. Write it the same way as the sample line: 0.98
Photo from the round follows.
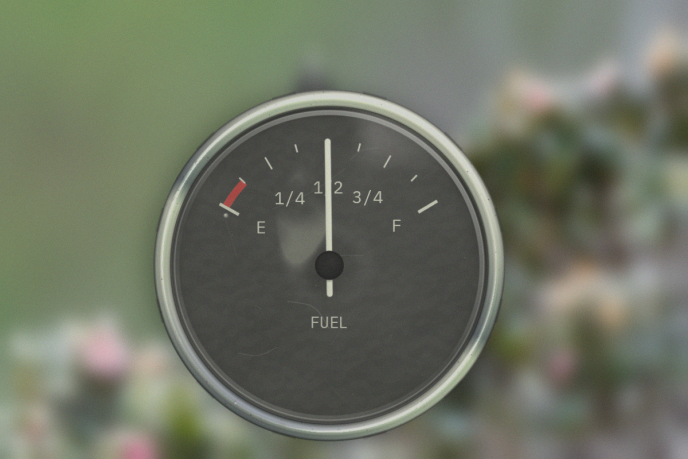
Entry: 0.5
